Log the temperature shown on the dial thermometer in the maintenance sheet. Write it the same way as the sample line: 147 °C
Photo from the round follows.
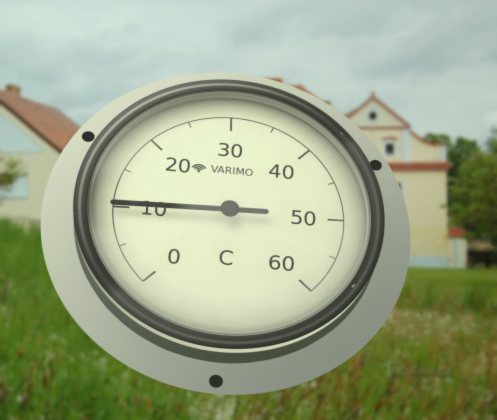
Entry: 10 °C
